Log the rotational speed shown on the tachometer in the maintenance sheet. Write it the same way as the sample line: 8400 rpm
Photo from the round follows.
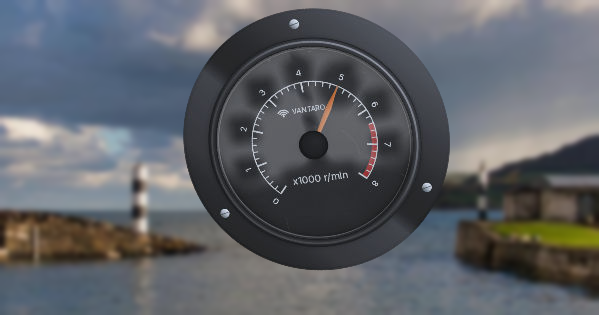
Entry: 5000 rpm
